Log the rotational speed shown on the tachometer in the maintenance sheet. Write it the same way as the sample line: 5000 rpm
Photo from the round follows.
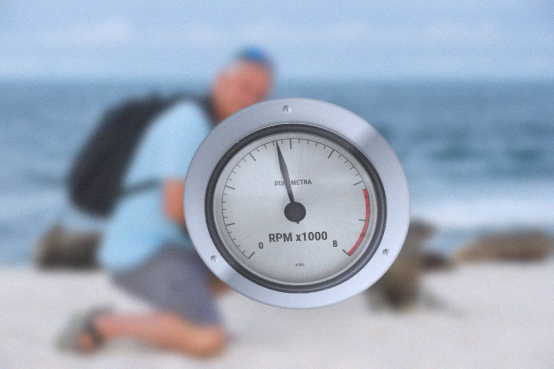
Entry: 3700 rpm
